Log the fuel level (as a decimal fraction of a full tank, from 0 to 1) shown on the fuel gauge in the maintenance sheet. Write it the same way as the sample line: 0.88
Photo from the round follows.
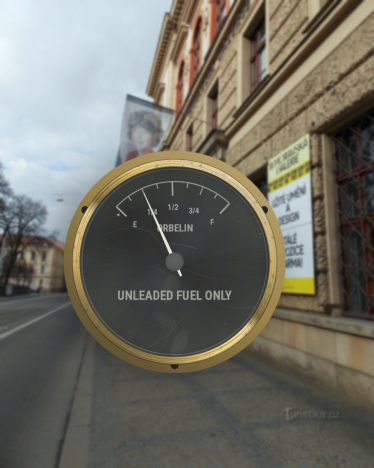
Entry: 0.25
